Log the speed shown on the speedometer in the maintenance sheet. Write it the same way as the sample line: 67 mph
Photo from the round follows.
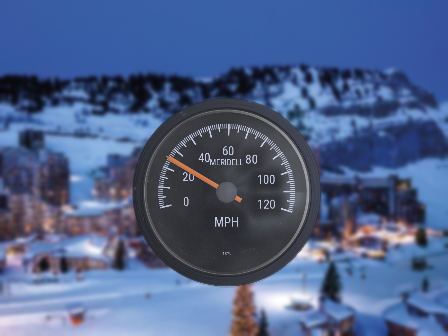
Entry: 25 mph
